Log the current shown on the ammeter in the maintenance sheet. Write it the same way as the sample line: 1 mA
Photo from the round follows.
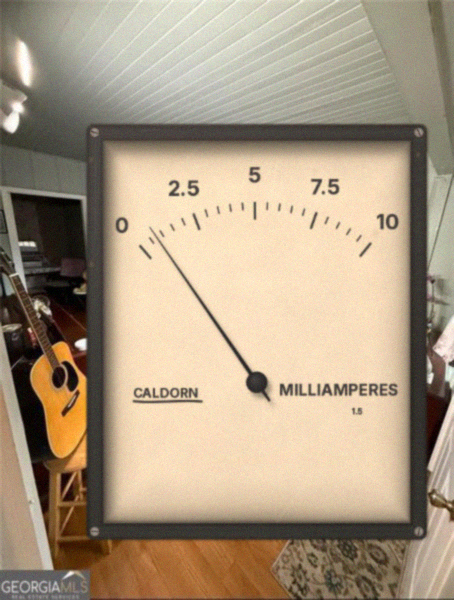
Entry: 0.75 mA
